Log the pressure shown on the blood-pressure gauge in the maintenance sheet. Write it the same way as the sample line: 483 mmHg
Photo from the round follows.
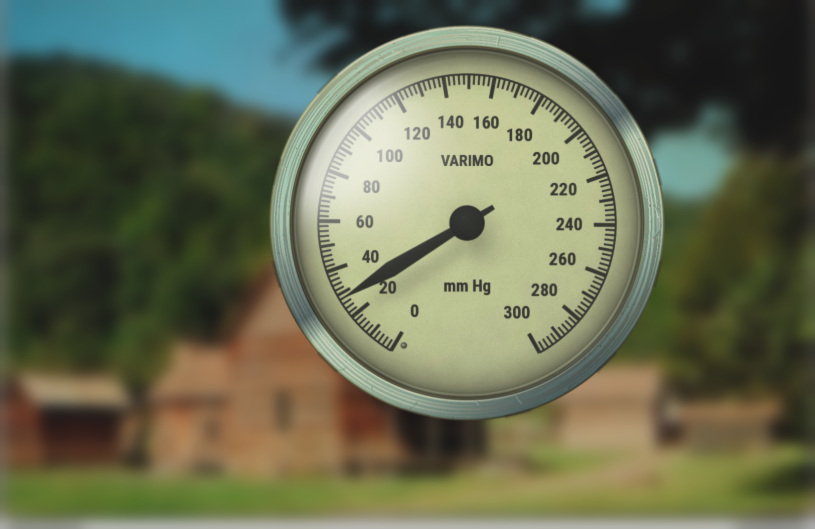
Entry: 28 mmHg
